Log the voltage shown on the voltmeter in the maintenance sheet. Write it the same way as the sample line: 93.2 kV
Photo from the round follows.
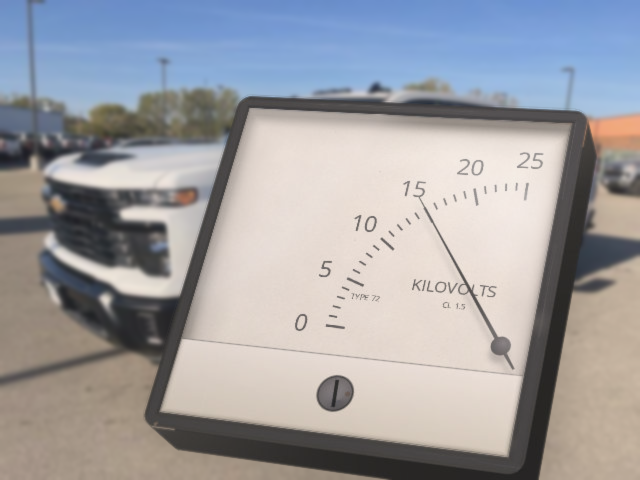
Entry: 15 kV
